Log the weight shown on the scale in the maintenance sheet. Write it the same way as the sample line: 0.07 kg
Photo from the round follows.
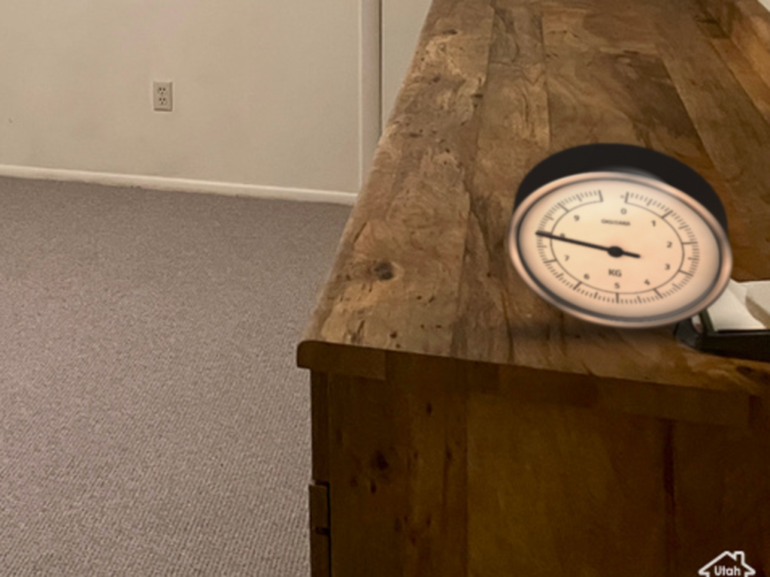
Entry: 8 kg
